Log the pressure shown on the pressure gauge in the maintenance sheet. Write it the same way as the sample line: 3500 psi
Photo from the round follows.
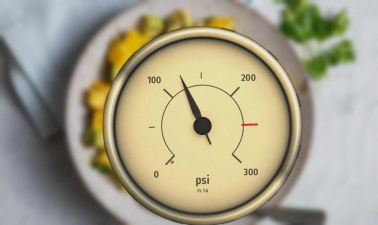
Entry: 125 psi
